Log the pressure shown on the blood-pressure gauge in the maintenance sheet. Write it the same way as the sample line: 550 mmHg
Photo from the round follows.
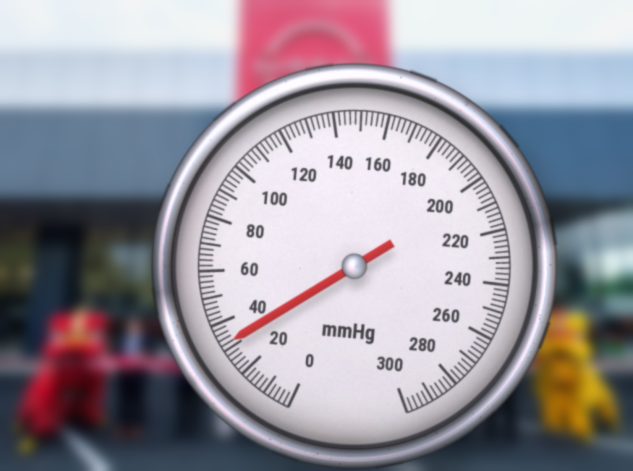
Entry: 32 mmHg
